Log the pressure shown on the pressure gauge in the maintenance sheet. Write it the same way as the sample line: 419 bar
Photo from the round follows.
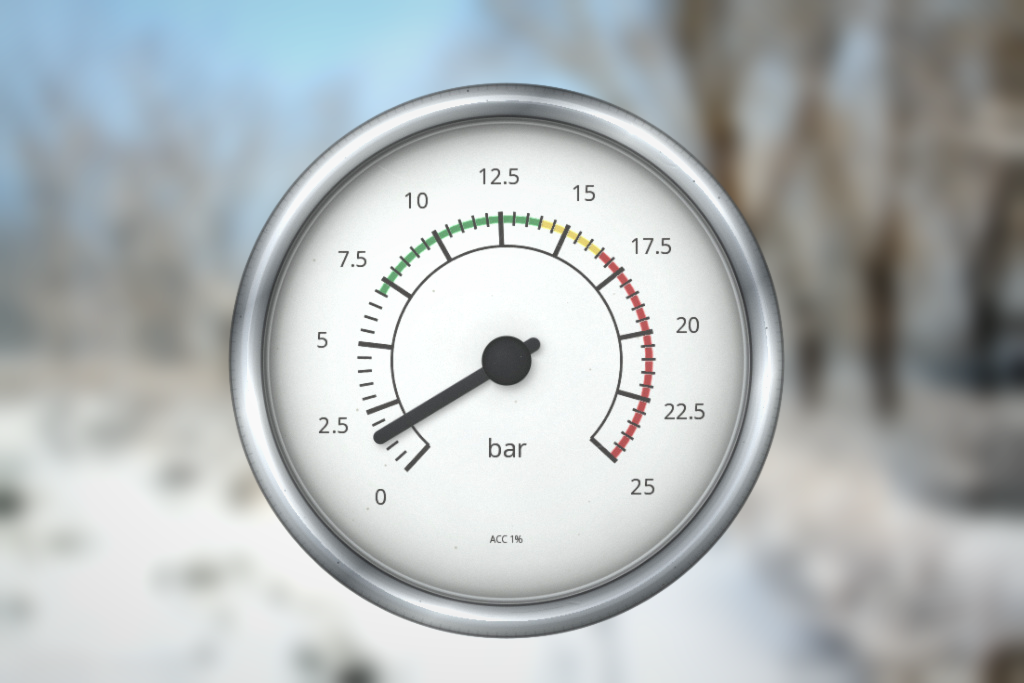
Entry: 1.5 bar
